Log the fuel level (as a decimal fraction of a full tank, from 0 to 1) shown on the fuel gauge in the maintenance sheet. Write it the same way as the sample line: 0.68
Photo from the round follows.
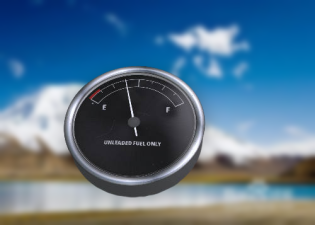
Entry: 0.375
